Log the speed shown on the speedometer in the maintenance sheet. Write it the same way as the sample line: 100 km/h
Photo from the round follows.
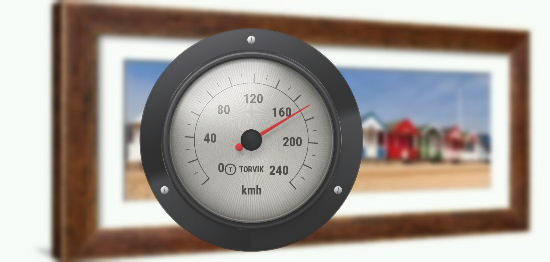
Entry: 170 km/h
